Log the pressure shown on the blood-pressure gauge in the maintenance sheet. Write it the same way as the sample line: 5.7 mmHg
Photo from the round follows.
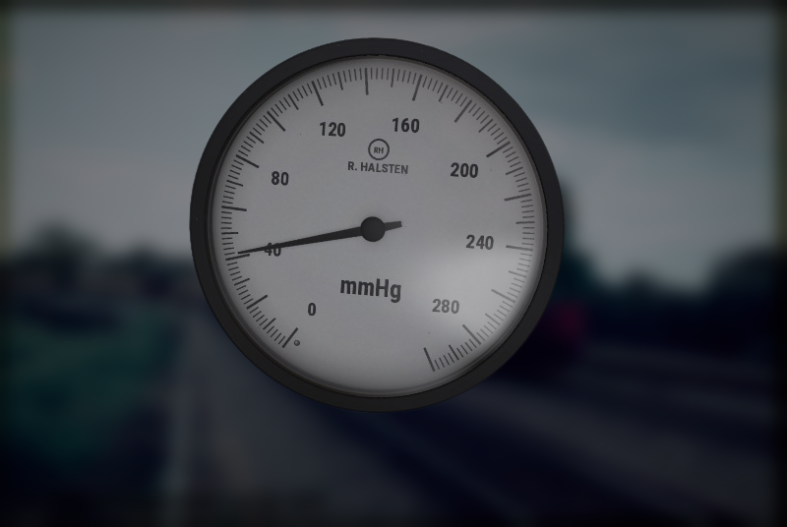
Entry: 42 mmHg
